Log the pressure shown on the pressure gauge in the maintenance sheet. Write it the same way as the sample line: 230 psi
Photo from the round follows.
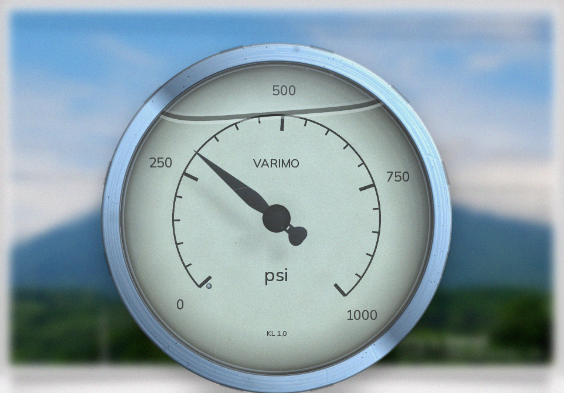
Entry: 300 psi
